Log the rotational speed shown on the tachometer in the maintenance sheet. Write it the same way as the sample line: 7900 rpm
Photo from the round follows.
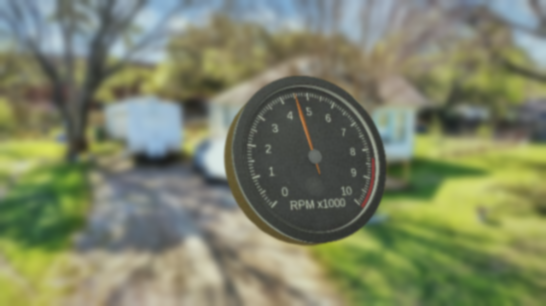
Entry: 4500 rpm
